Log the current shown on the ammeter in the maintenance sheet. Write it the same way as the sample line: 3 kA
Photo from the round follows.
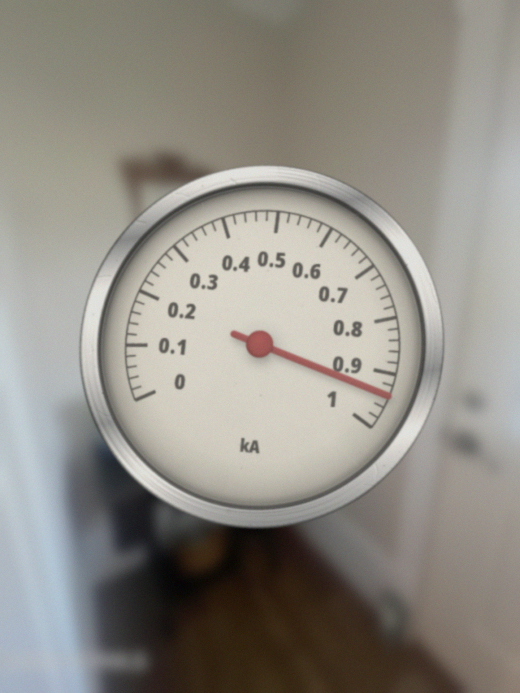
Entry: 0.94 kA
